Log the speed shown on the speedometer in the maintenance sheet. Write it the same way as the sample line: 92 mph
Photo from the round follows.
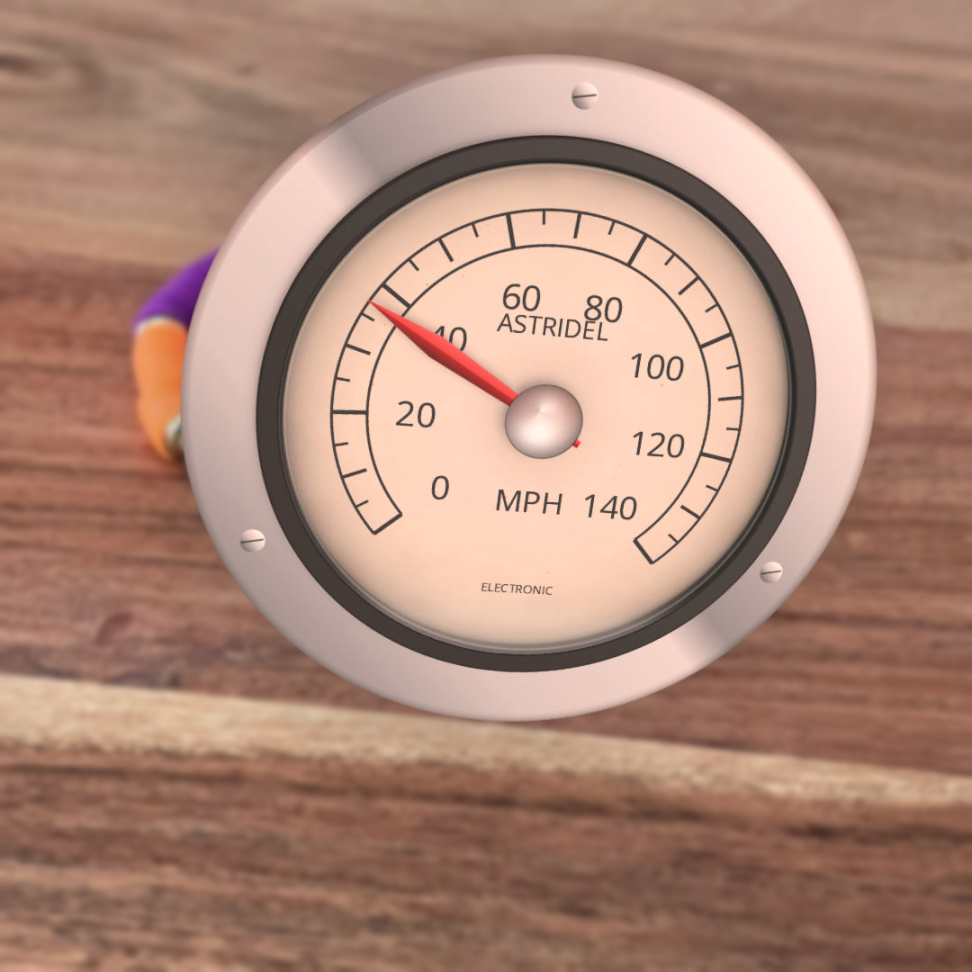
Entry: 37.5 mph
